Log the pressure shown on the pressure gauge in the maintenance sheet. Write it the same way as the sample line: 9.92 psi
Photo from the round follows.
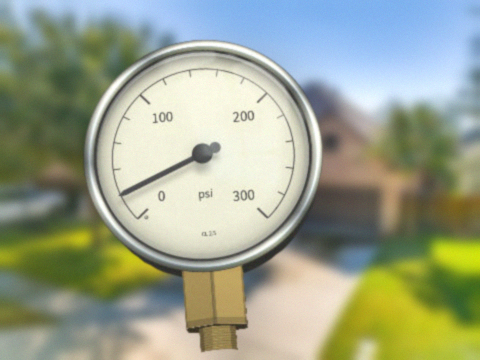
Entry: 20 psi
